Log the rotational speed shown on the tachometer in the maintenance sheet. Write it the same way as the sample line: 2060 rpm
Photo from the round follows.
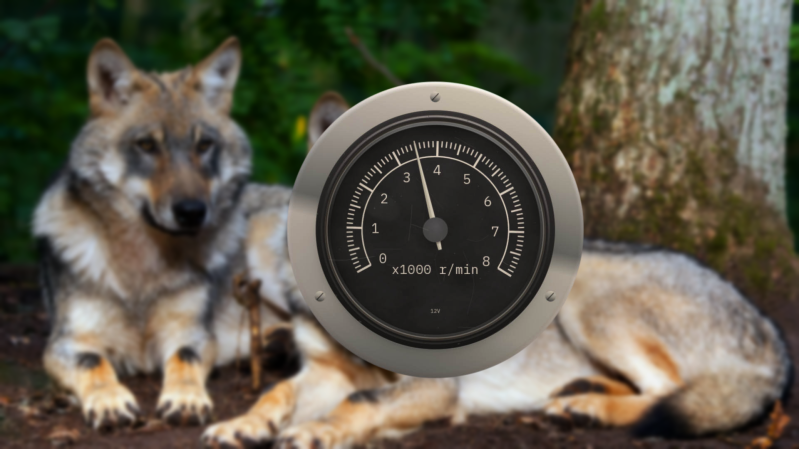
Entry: 3500 rpm
